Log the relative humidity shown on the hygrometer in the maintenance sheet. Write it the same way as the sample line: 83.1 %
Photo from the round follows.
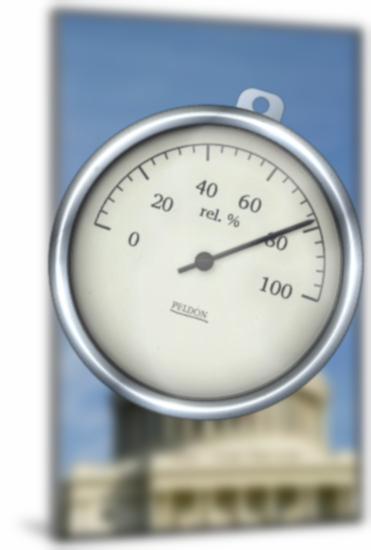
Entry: 78 %
